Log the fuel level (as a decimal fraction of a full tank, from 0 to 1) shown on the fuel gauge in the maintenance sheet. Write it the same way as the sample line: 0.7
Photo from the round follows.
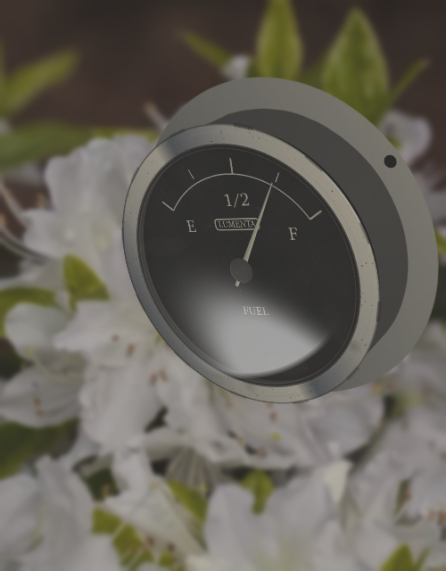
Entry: 0.75
